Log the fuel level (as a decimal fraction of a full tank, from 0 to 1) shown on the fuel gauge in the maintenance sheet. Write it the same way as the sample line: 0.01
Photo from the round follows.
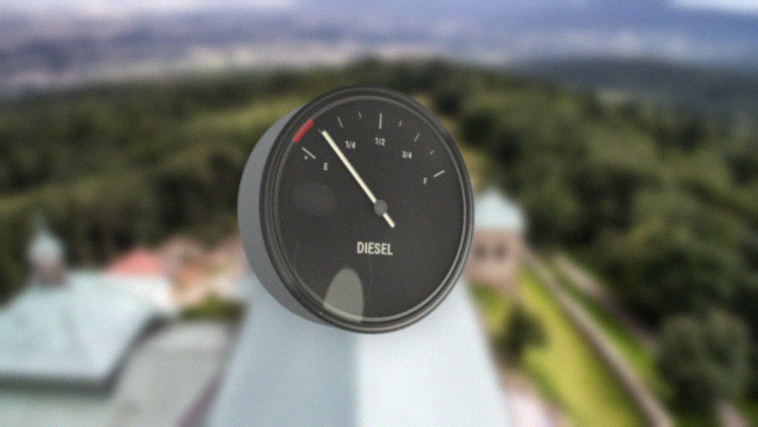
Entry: 0.125
